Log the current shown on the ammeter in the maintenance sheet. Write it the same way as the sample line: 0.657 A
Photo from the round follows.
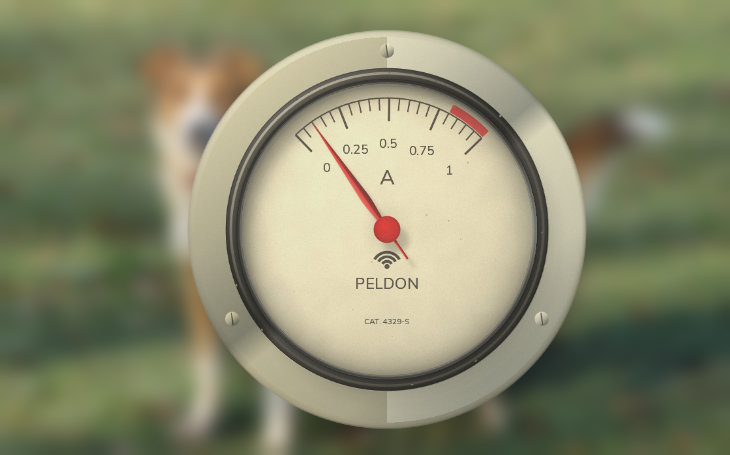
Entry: 0.1 A
